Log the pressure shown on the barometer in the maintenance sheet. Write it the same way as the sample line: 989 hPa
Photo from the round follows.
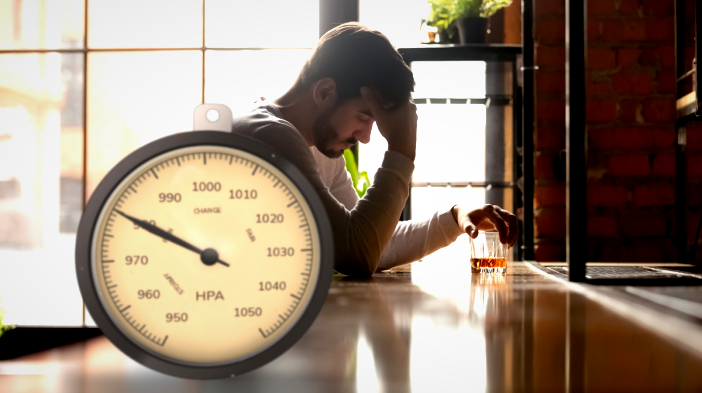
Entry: 980 hPa
